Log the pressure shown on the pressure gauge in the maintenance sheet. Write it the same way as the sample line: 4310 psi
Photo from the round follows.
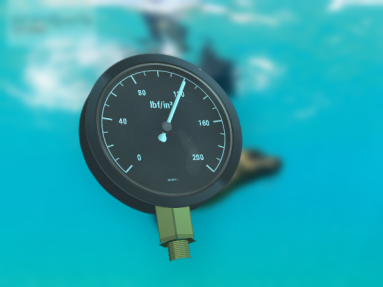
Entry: 120 psi
